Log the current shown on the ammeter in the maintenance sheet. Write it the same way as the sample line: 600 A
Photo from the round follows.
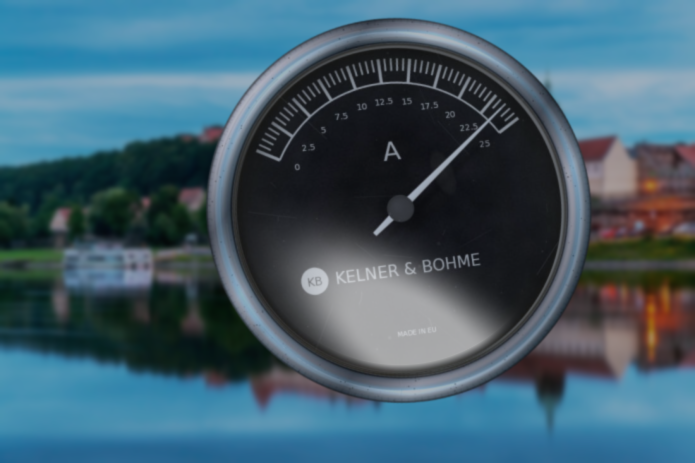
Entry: 23.5 A
